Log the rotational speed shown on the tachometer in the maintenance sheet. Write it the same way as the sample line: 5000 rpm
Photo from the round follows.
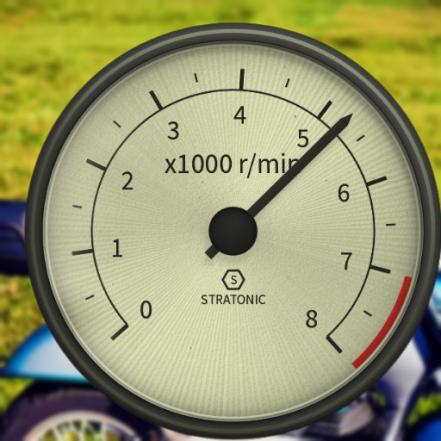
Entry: 5250 rpm
